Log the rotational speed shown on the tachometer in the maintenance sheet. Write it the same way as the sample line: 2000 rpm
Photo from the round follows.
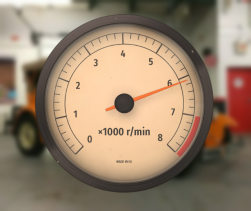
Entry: 6100 rpm
